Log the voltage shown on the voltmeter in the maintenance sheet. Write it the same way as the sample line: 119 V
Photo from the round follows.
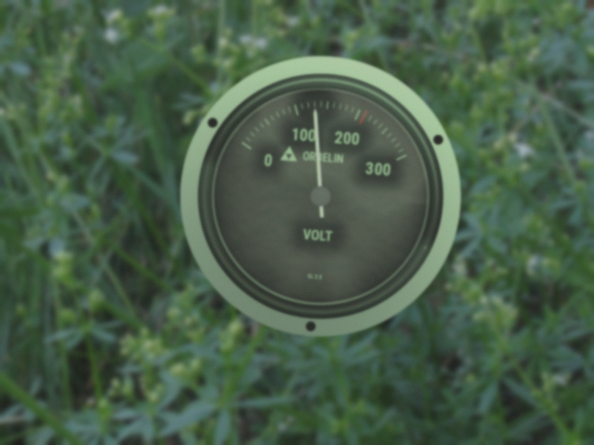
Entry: 130 V
